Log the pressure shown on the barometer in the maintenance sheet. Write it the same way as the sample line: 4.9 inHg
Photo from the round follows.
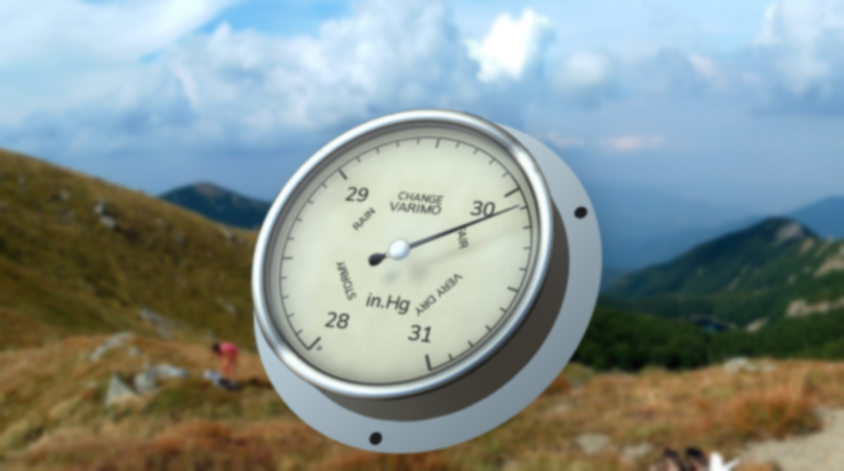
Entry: 30.1 inHg
